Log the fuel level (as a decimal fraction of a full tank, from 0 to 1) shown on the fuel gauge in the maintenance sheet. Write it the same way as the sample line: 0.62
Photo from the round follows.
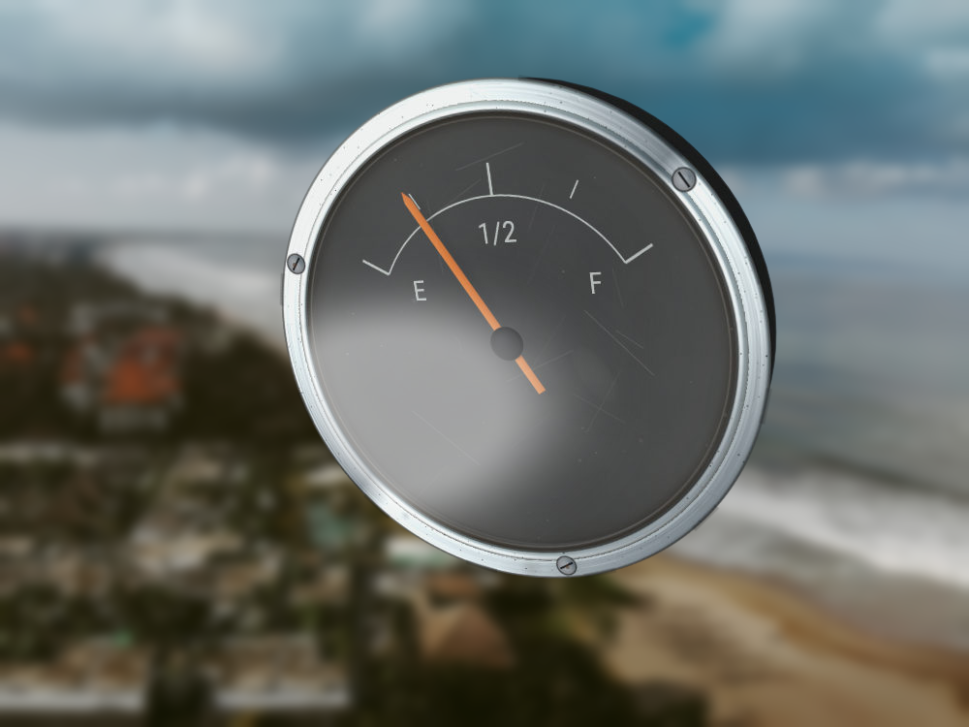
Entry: 0.25
